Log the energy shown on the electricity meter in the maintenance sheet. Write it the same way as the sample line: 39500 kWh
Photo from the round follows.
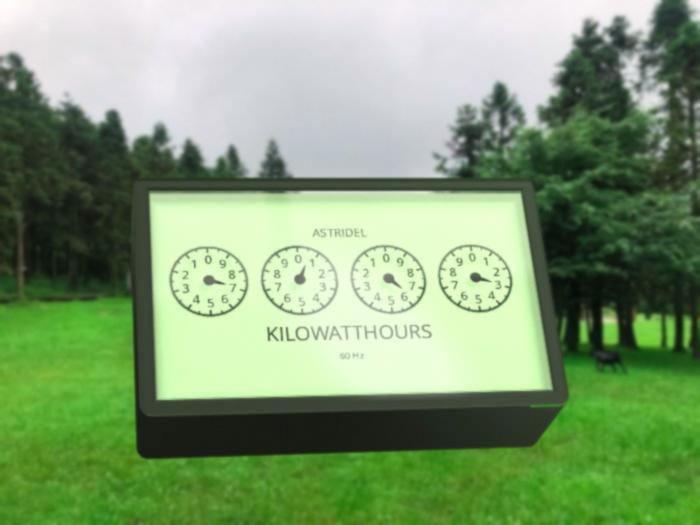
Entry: 7063 kWh
